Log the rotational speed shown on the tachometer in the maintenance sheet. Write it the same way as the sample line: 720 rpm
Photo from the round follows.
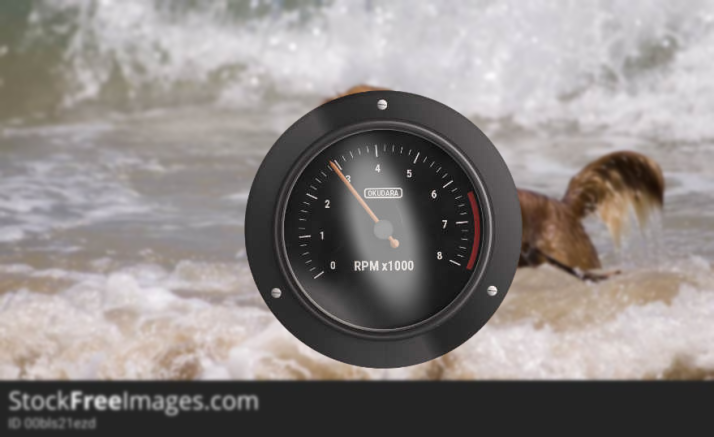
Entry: 2900 rpm
